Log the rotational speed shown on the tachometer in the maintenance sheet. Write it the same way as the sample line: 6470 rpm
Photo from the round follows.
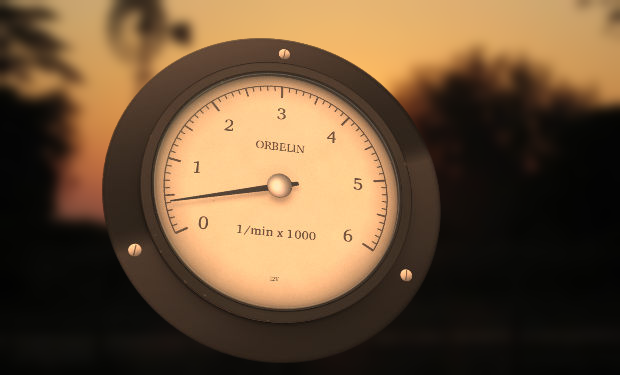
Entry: 400 rpm
